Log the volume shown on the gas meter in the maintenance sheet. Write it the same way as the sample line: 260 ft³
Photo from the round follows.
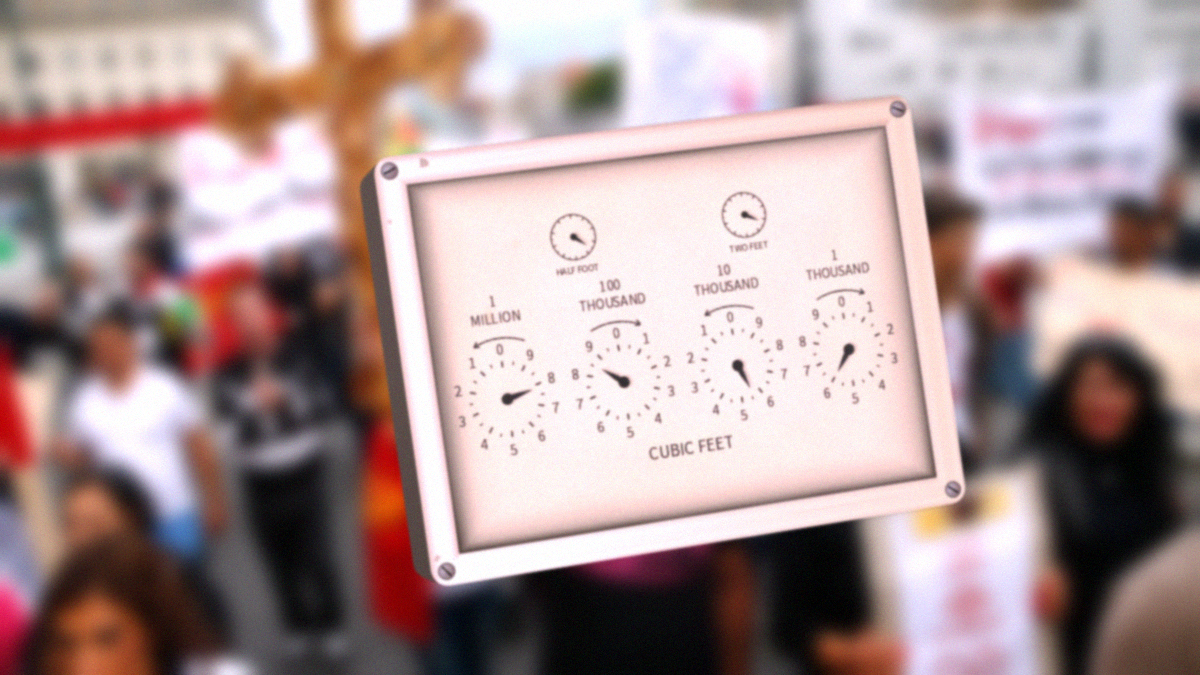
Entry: 785600 ft³
